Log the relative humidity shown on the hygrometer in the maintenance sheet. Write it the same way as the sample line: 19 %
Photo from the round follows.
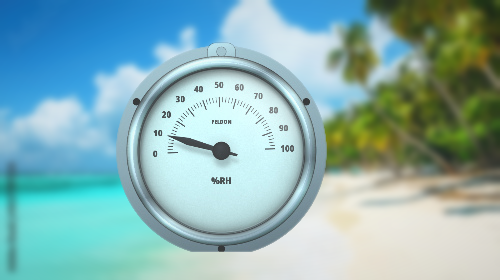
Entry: 10 %
